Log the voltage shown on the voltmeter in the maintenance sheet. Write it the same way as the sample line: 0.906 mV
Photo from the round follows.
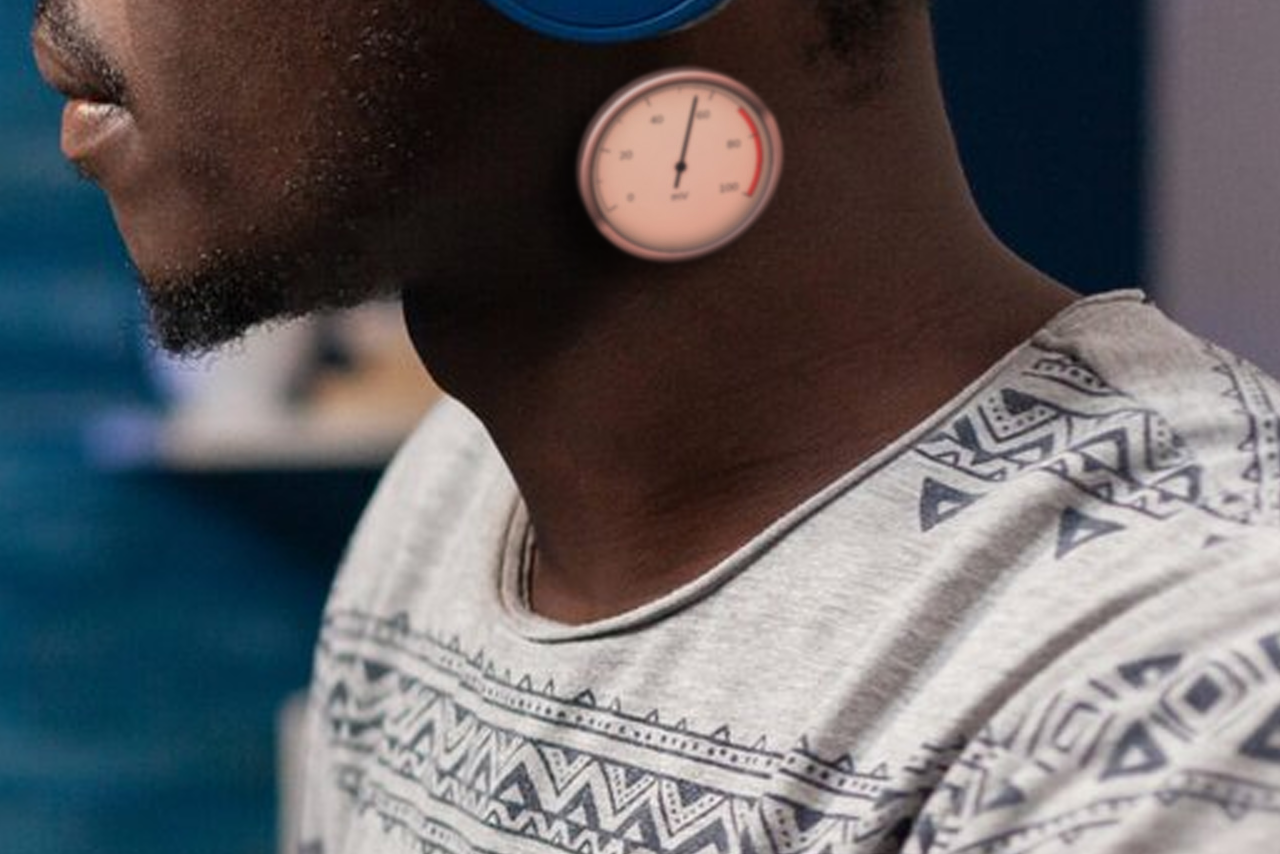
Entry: 55 mV
